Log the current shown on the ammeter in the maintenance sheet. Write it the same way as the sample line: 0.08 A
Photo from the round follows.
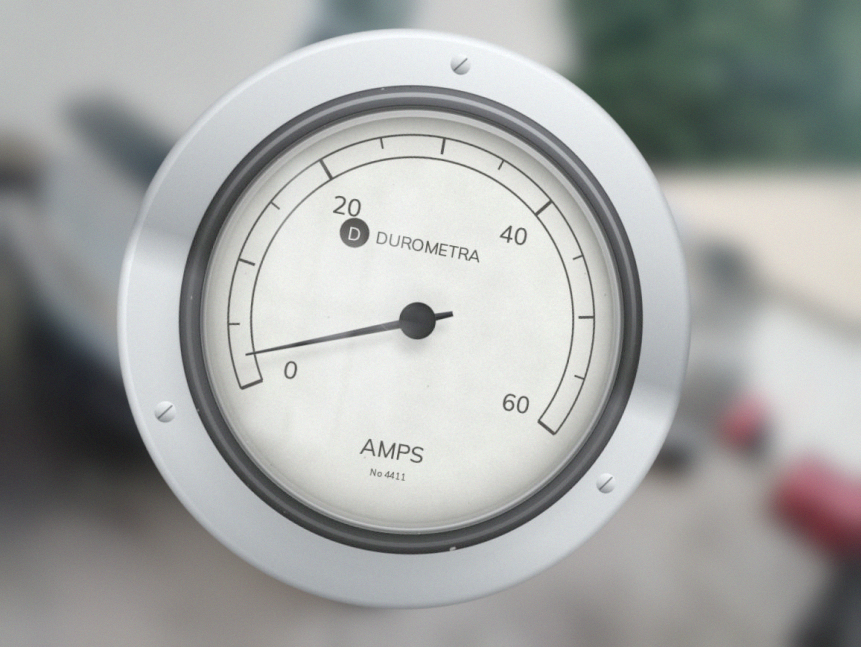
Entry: 2.5 A
